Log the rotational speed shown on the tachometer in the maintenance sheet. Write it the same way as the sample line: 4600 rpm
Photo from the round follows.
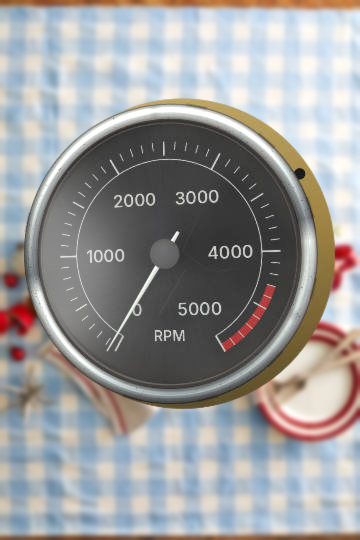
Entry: 50 rpm
